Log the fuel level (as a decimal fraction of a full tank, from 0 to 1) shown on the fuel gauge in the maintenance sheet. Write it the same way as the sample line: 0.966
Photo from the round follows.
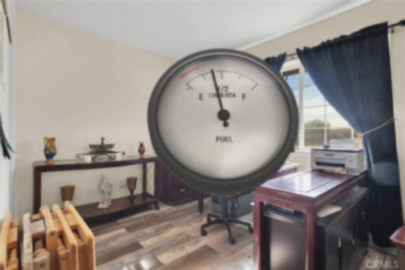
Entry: 0.375
